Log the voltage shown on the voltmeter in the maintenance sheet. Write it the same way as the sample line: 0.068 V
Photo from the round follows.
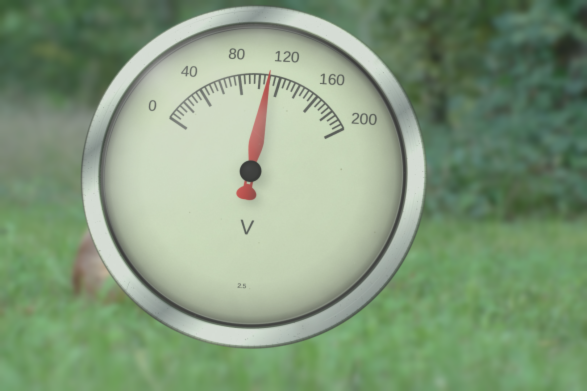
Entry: 110 V
